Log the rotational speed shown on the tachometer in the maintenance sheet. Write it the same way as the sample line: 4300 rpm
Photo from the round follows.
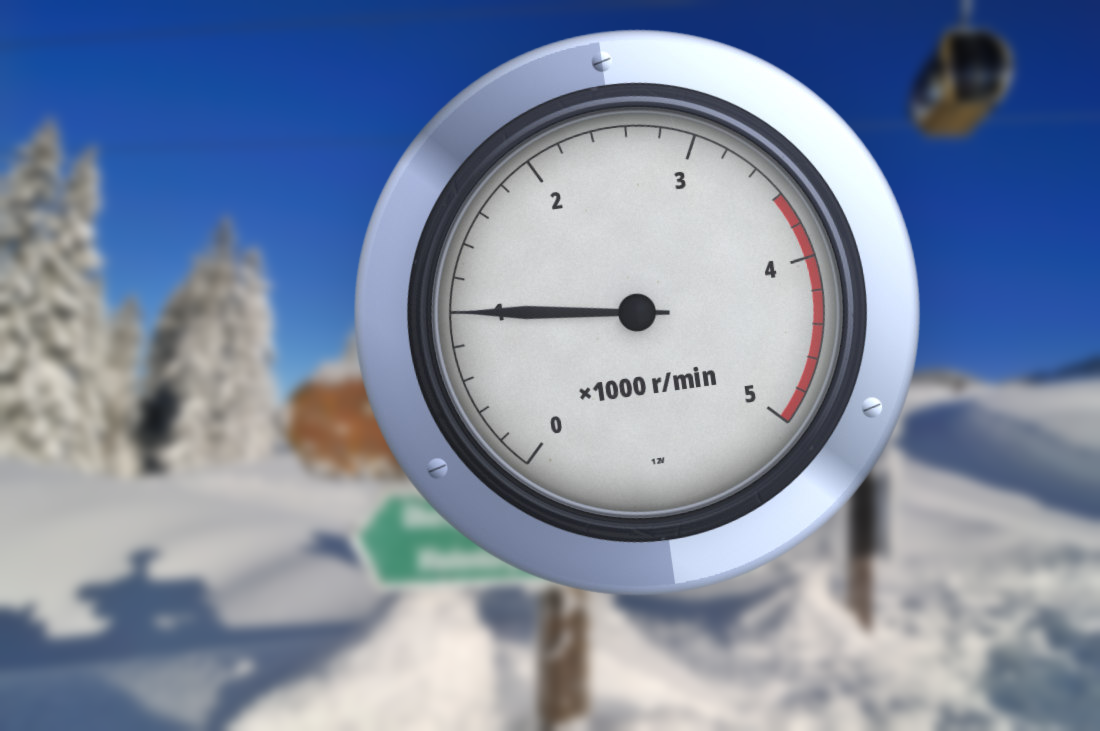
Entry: 1000 rpm
